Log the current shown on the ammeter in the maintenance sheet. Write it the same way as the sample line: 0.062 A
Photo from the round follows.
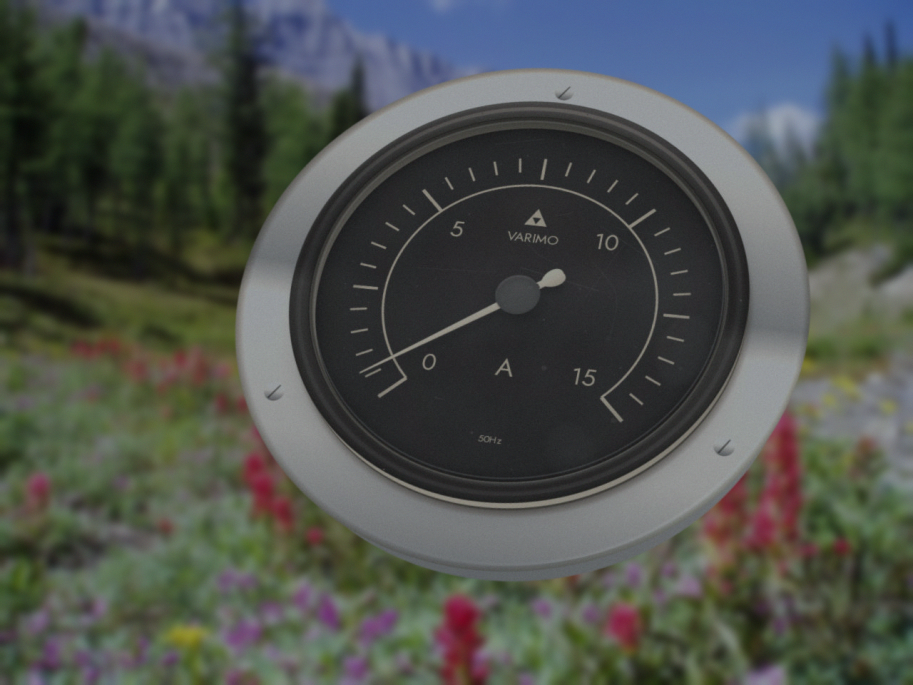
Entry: 0.5 A
